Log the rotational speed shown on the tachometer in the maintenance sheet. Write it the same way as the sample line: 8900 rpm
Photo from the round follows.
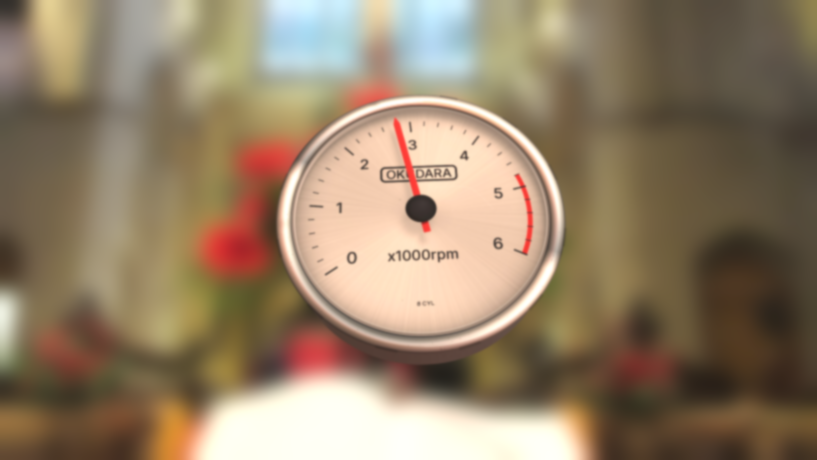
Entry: 2800 rpm
